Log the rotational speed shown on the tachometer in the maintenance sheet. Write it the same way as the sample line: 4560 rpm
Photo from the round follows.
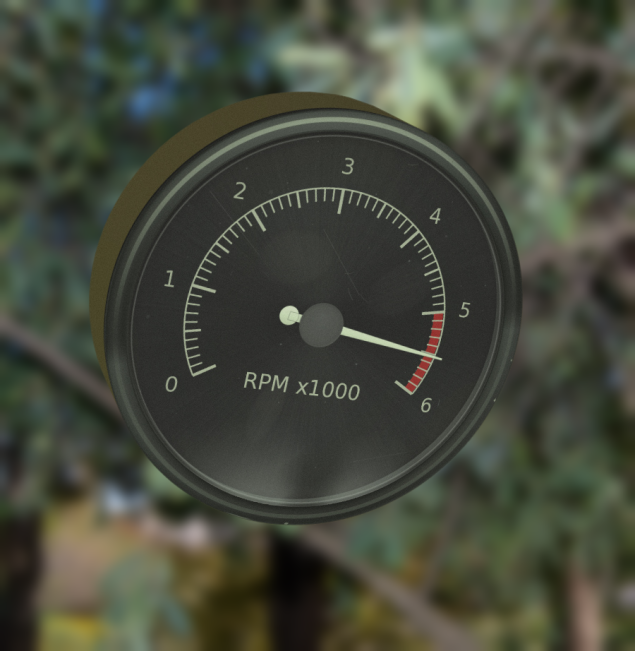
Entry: 5500 rpm
